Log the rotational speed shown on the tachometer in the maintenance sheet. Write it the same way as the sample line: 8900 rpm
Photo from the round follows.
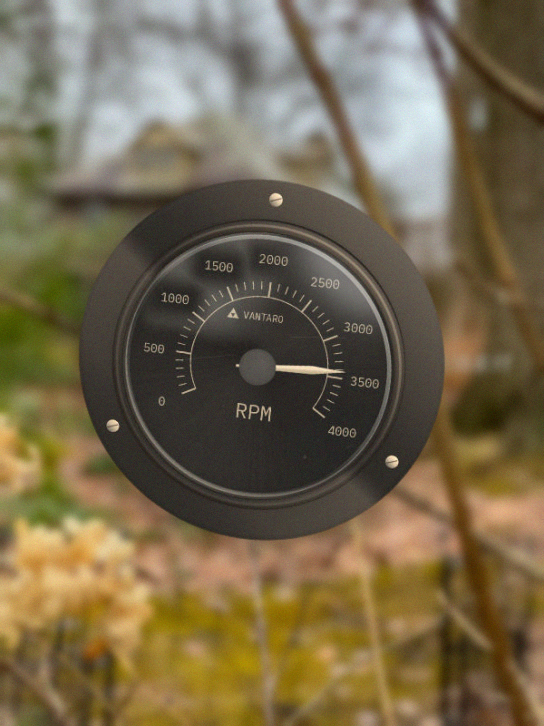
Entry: 3400 rpm
